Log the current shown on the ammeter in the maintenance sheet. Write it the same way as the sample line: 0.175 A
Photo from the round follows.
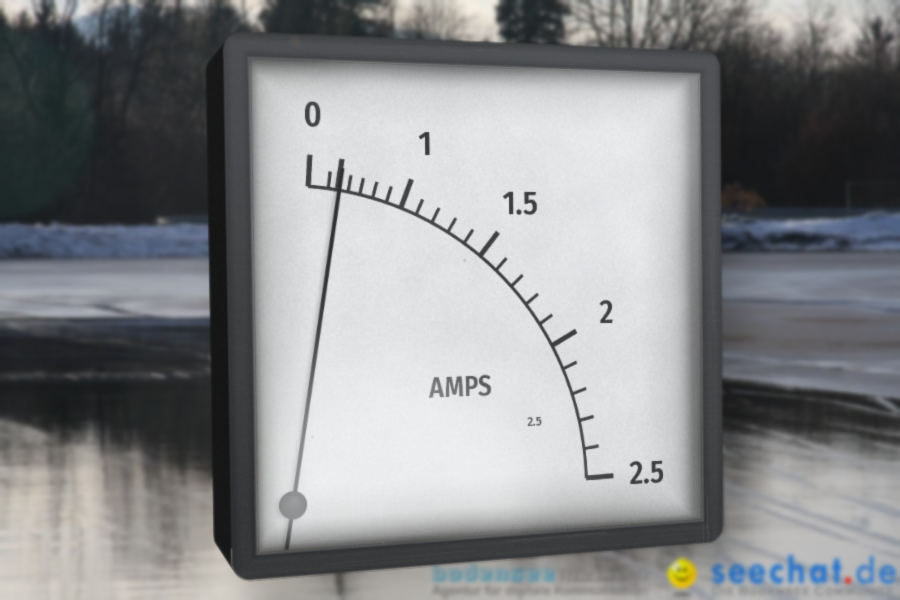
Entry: 0.5 A
